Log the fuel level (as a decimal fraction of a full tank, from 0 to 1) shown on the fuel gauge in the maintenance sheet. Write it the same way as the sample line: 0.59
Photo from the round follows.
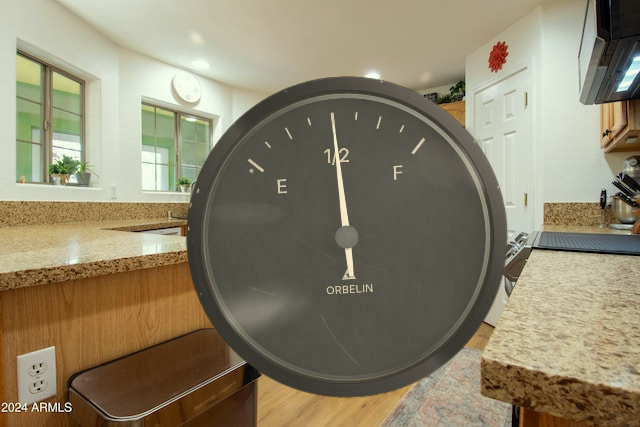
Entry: 0.5
